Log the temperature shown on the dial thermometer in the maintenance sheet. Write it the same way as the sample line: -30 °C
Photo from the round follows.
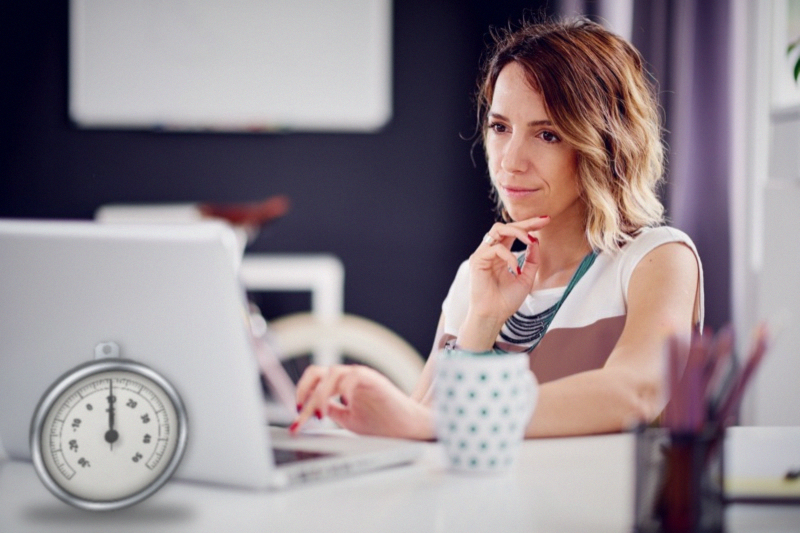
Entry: 10 °C
